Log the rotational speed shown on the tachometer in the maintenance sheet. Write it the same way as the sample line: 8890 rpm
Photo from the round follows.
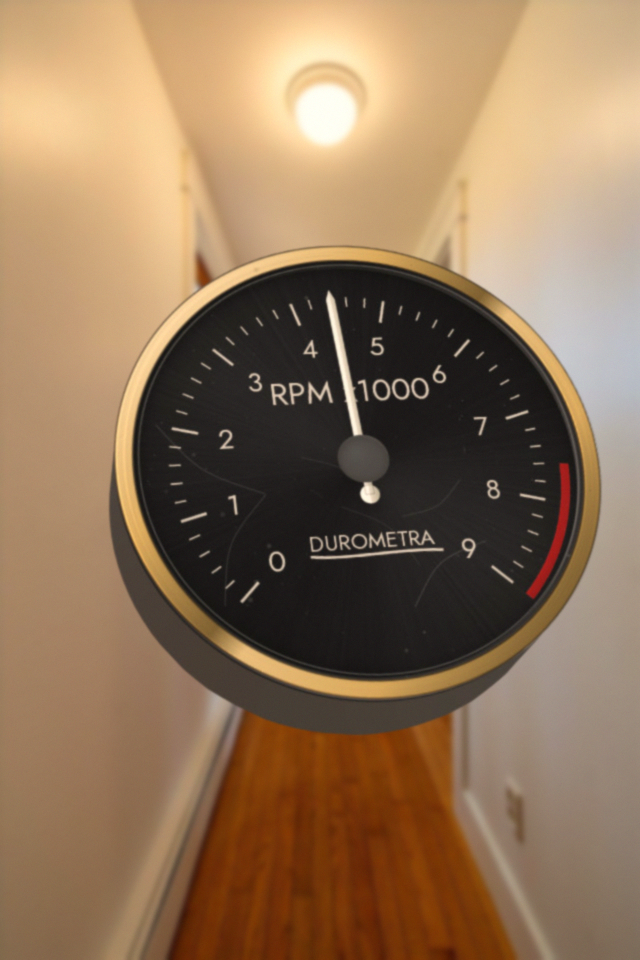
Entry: 4400 rpm
